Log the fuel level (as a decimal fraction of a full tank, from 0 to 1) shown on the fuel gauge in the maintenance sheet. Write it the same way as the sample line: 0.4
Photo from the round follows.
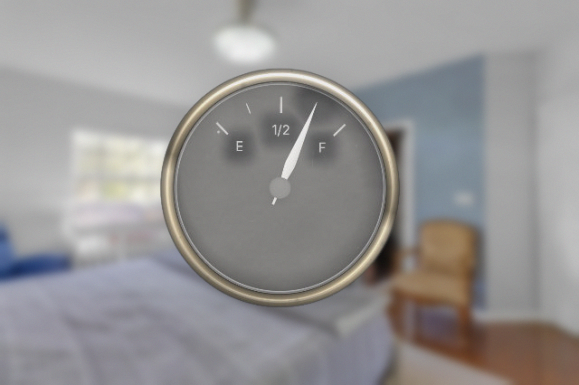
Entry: 0.75
